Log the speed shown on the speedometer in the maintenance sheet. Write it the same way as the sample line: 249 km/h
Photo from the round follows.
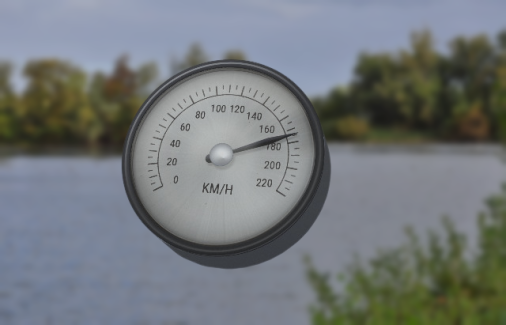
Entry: 175 km/h
